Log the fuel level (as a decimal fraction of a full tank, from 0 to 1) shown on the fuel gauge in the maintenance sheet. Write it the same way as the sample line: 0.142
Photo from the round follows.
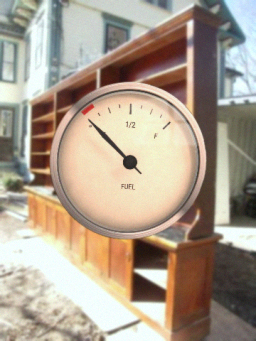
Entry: 0
